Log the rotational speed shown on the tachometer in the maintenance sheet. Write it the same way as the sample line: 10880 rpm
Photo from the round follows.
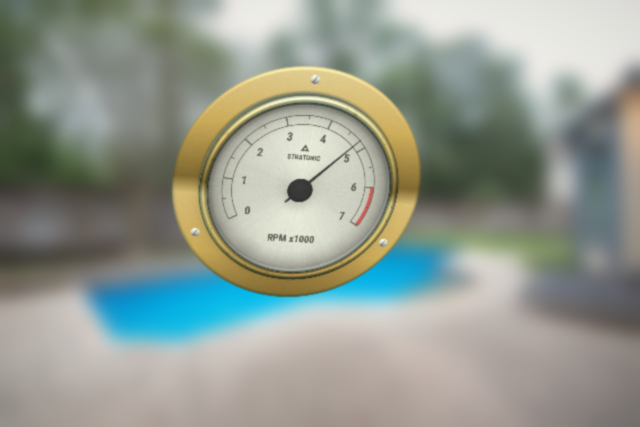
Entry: 4750 rpm
